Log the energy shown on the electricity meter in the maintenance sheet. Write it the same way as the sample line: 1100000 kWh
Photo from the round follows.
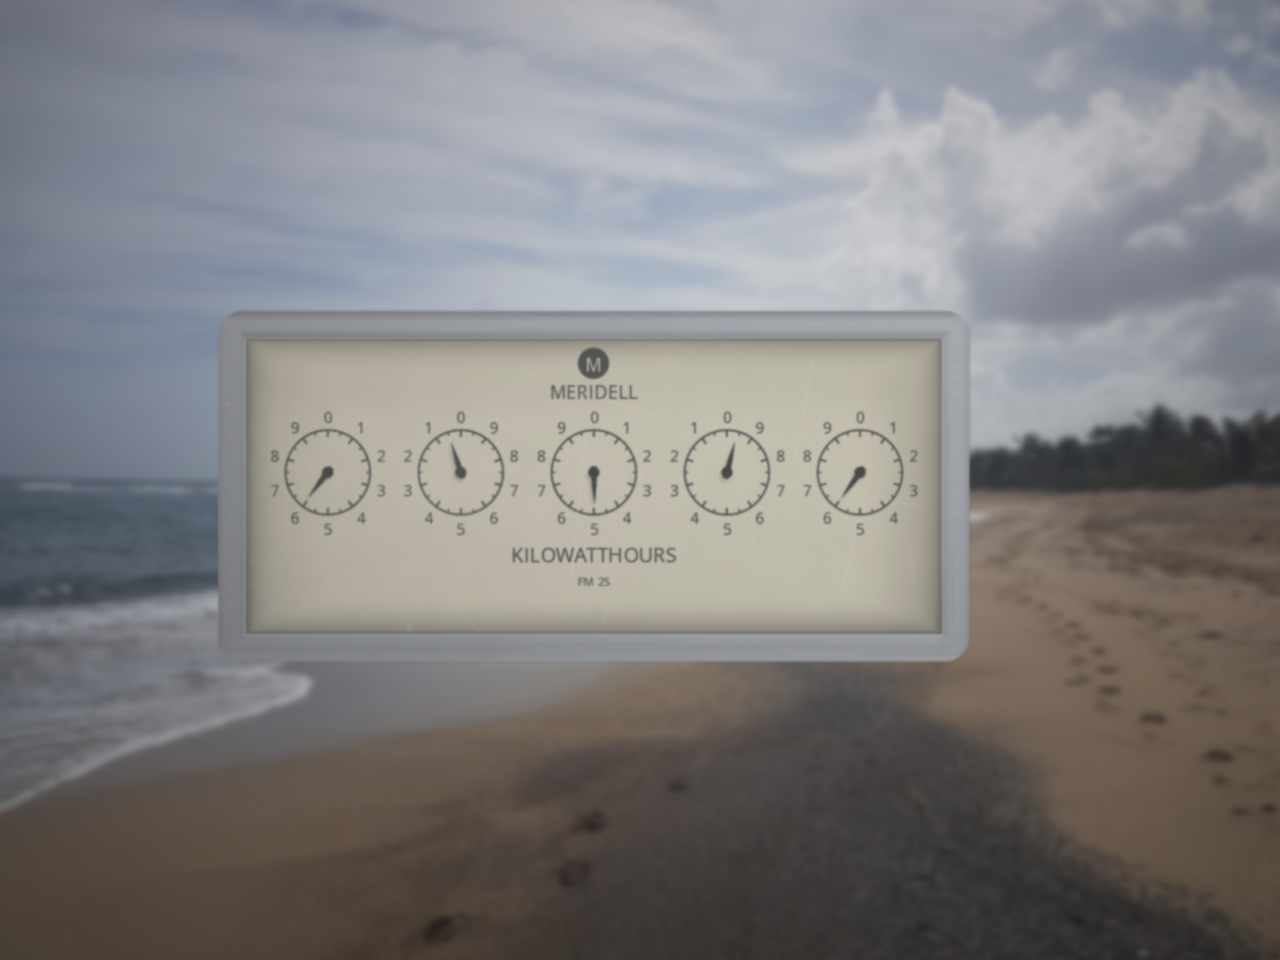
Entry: 60496 kWh
